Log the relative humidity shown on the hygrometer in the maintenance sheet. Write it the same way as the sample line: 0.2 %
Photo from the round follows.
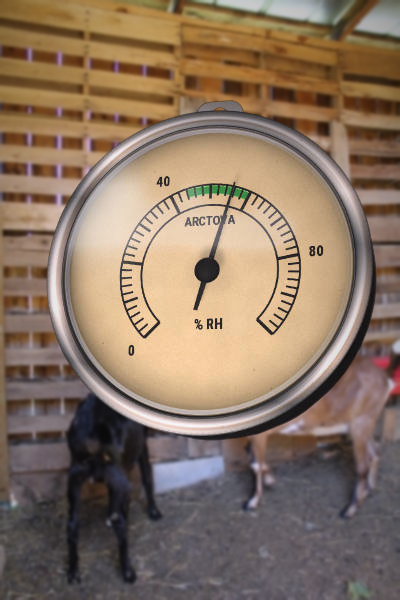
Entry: 56 %
